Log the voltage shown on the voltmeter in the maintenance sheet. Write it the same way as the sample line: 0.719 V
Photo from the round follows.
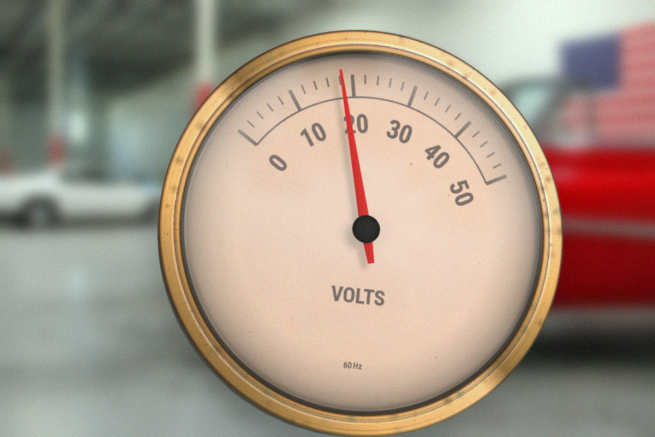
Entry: 18 V
